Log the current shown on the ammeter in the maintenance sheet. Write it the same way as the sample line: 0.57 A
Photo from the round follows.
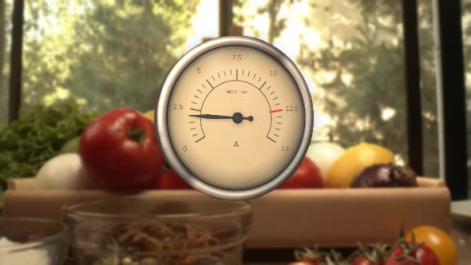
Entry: 2 A
